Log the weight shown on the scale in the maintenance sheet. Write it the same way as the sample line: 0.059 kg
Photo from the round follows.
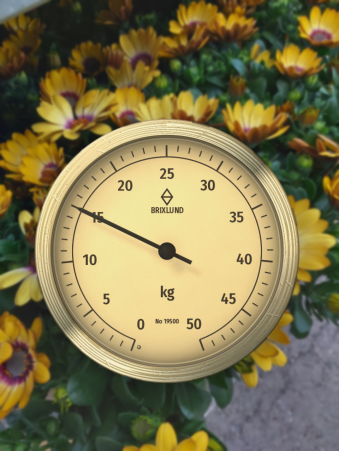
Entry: 15 kg
